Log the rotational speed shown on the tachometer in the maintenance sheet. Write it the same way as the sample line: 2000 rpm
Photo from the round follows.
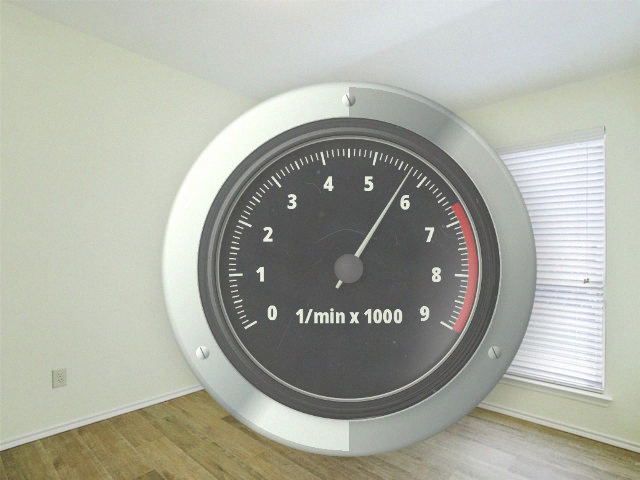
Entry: 5700 rpm
